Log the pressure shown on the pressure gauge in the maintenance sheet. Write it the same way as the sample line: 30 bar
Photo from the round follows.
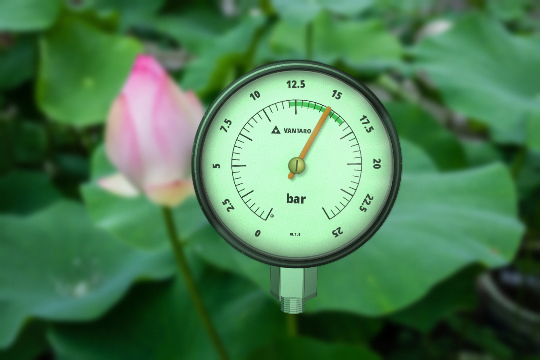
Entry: 15 bar
